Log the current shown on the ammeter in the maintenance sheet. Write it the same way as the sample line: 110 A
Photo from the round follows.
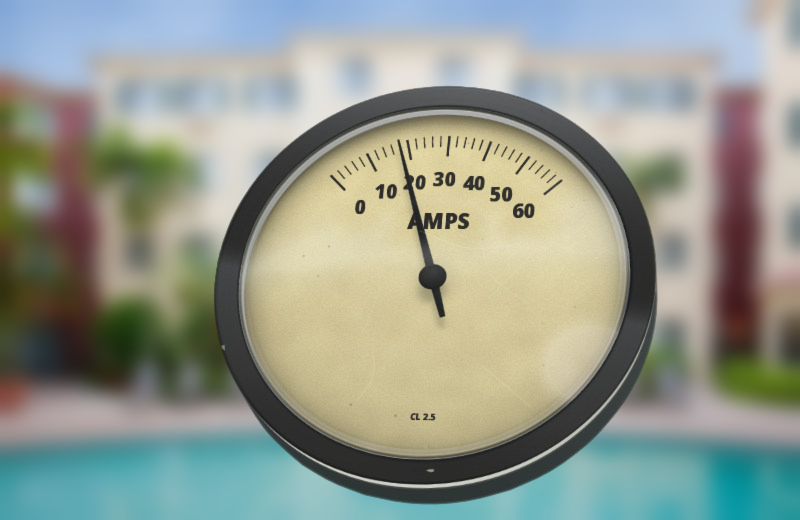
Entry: 18 A
